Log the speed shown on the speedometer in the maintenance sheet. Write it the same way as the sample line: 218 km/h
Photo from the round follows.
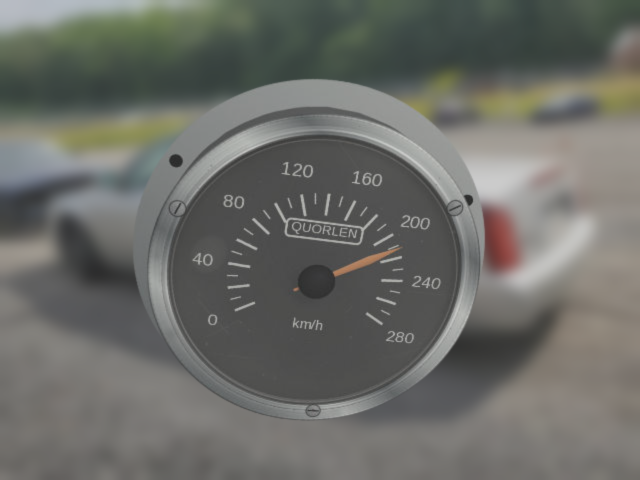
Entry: 210 km/h
